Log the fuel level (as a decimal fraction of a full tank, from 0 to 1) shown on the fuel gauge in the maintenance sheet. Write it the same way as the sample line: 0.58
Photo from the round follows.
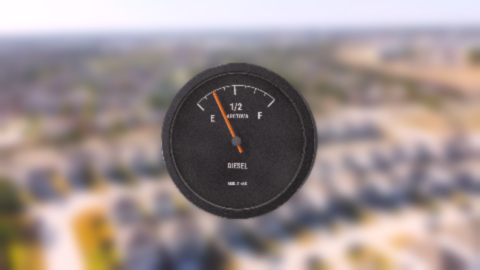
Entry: 0.25
